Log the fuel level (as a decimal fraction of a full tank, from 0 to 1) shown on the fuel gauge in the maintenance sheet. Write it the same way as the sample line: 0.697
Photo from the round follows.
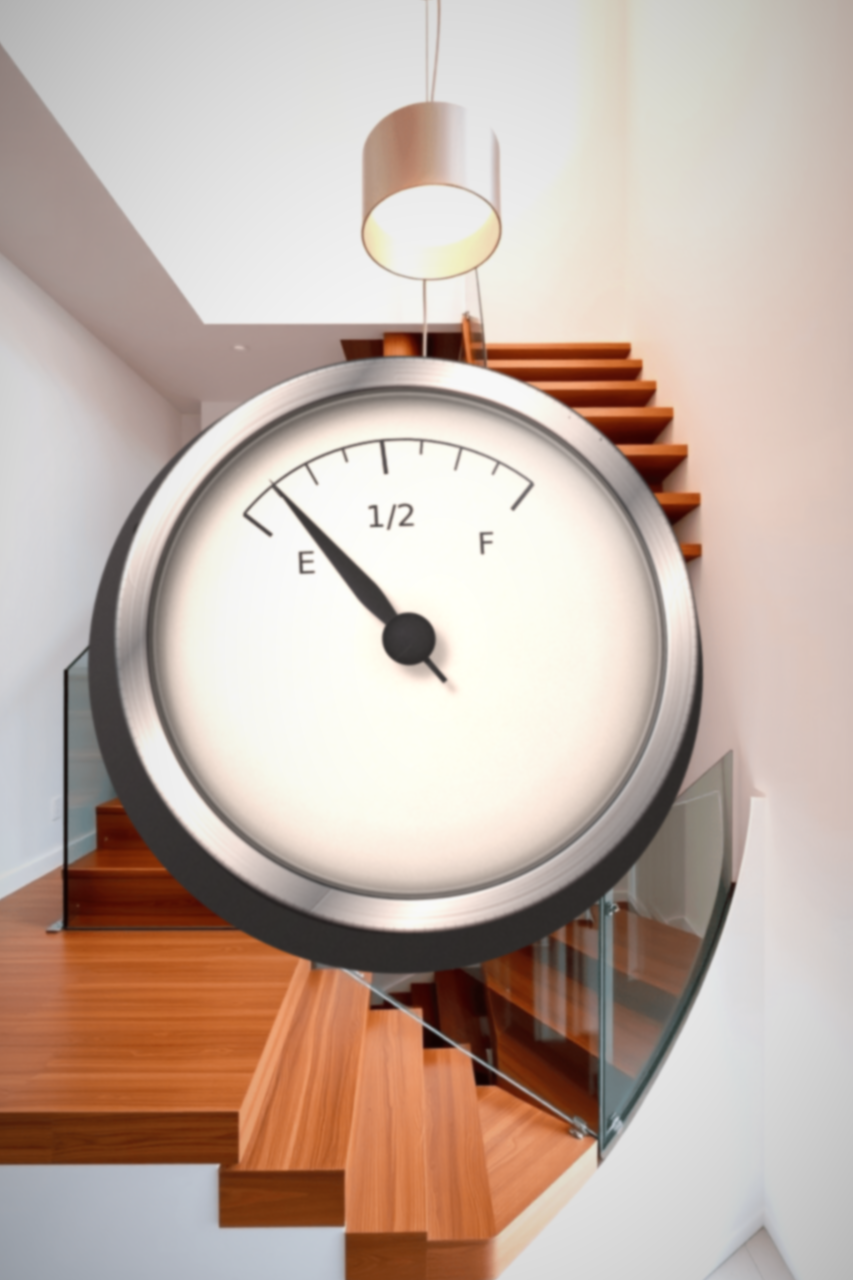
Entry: 0.125
